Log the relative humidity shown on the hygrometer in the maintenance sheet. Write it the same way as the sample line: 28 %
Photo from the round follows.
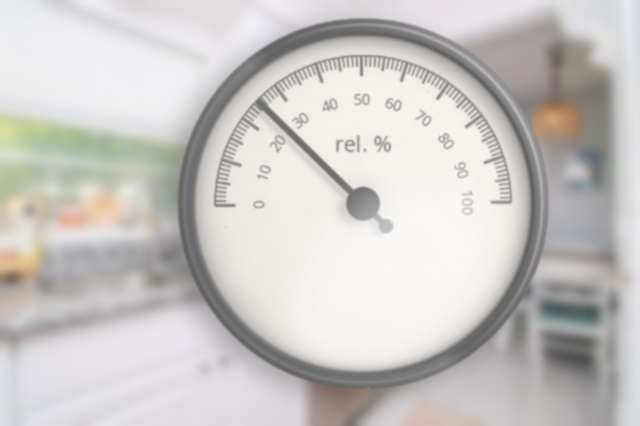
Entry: 25 %
